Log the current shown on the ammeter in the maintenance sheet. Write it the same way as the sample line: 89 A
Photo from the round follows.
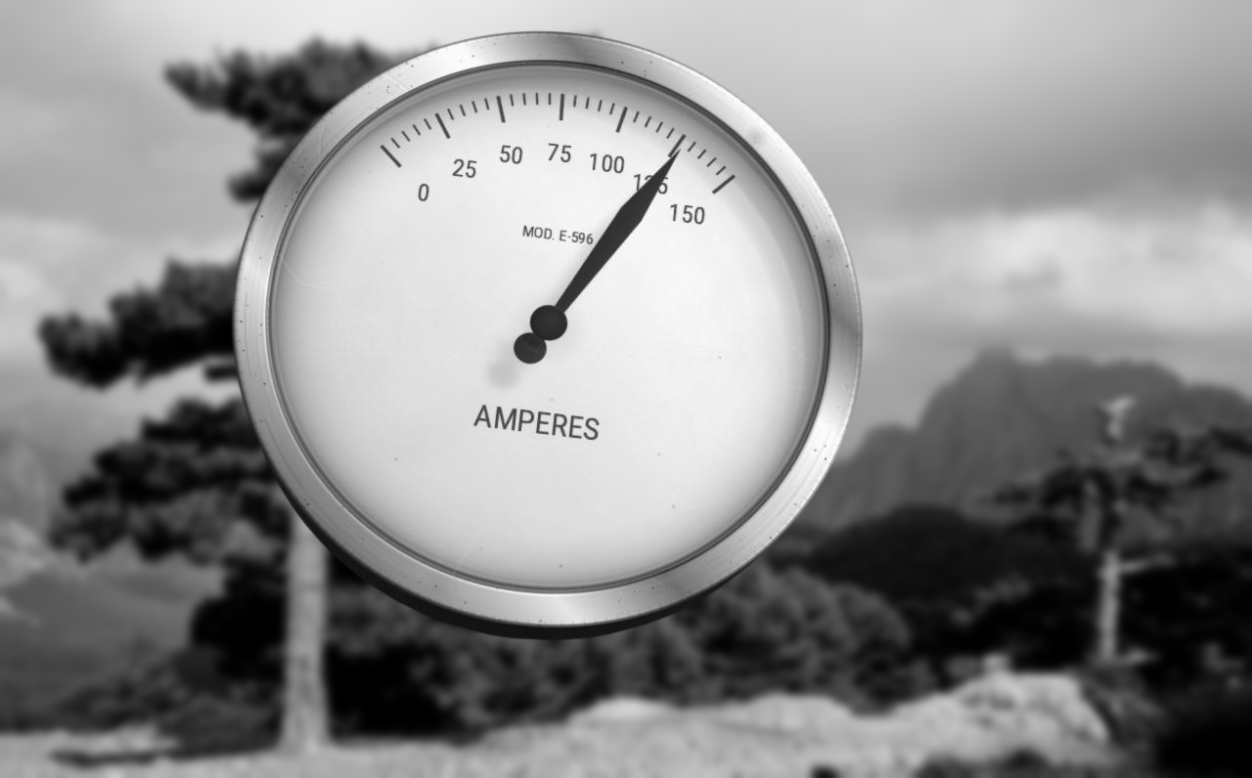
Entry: 127.5 A
